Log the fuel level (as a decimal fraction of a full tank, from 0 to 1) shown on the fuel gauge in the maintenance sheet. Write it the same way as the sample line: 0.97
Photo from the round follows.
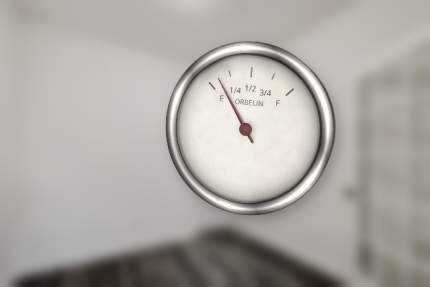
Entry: 0.125
